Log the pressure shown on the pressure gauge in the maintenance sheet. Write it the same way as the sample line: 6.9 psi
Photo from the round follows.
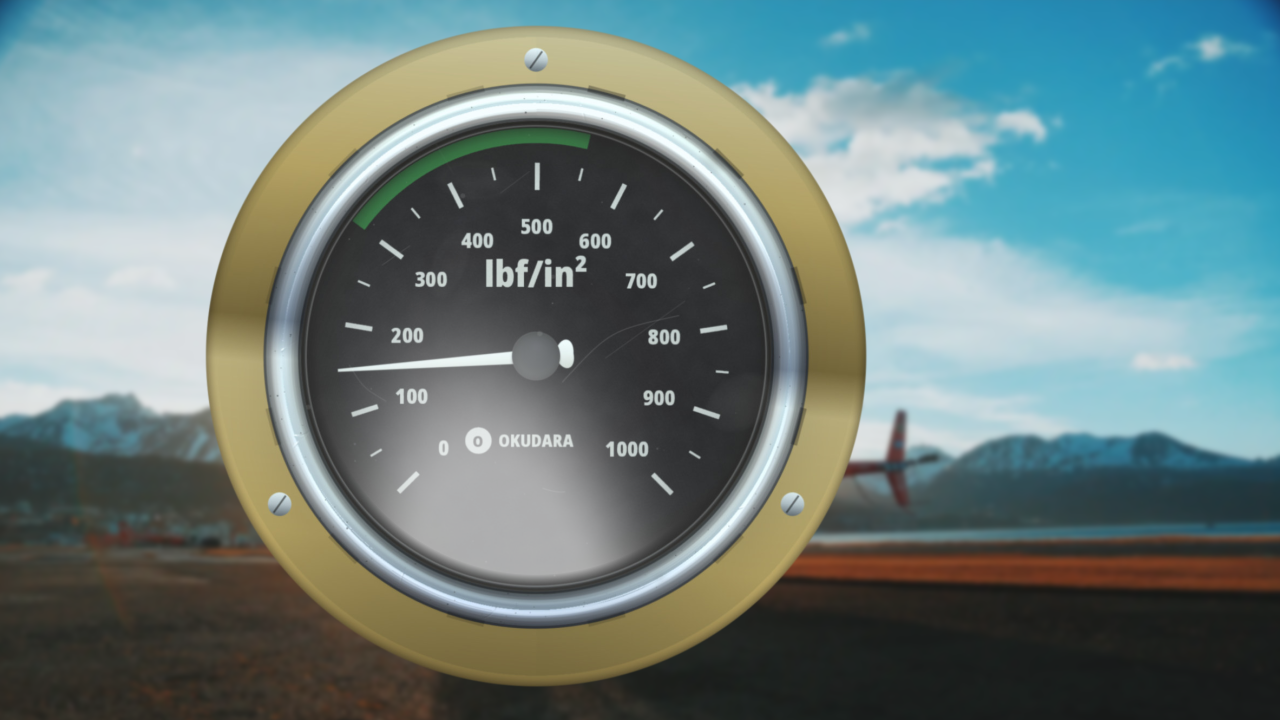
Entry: 150 psi
